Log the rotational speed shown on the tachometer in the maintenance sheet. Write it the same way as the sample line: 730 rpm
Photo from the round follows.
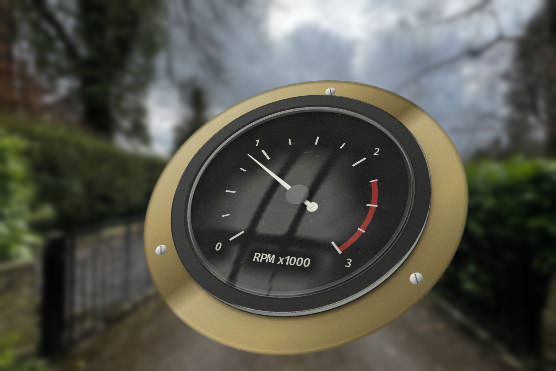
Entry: 875 rpm
